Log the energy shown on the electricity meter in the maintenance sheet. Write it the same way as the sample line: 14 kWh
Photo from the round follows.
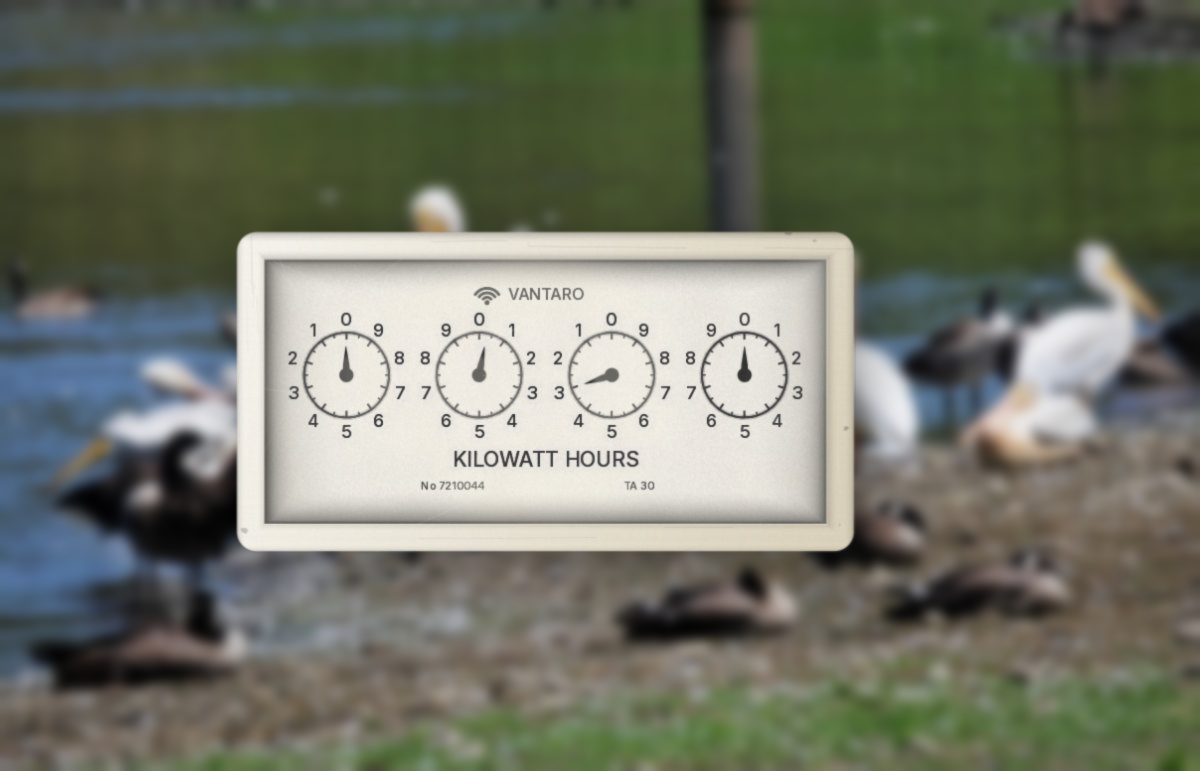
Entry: 30 kWh
